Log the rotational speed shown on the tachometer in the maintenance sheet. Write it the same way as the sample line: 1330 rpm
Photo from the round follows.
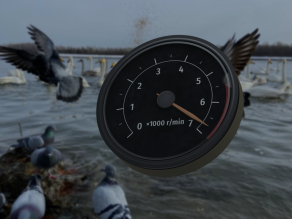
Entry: 6750 rpm
